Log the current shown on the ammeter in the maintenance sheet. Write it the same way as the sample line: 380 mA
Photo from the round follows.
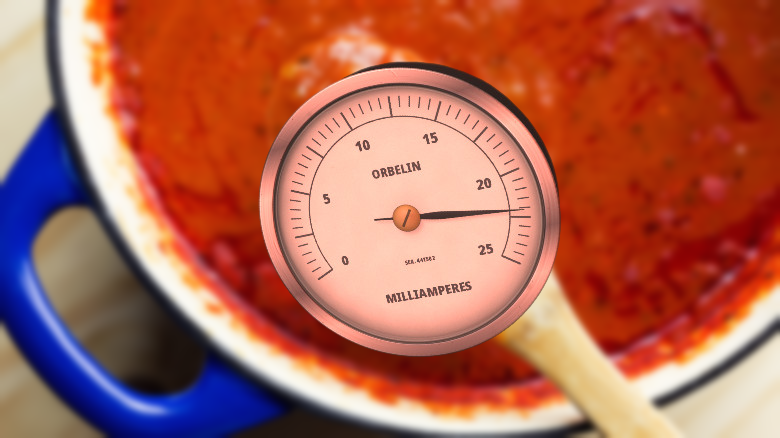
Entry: 22 mA
